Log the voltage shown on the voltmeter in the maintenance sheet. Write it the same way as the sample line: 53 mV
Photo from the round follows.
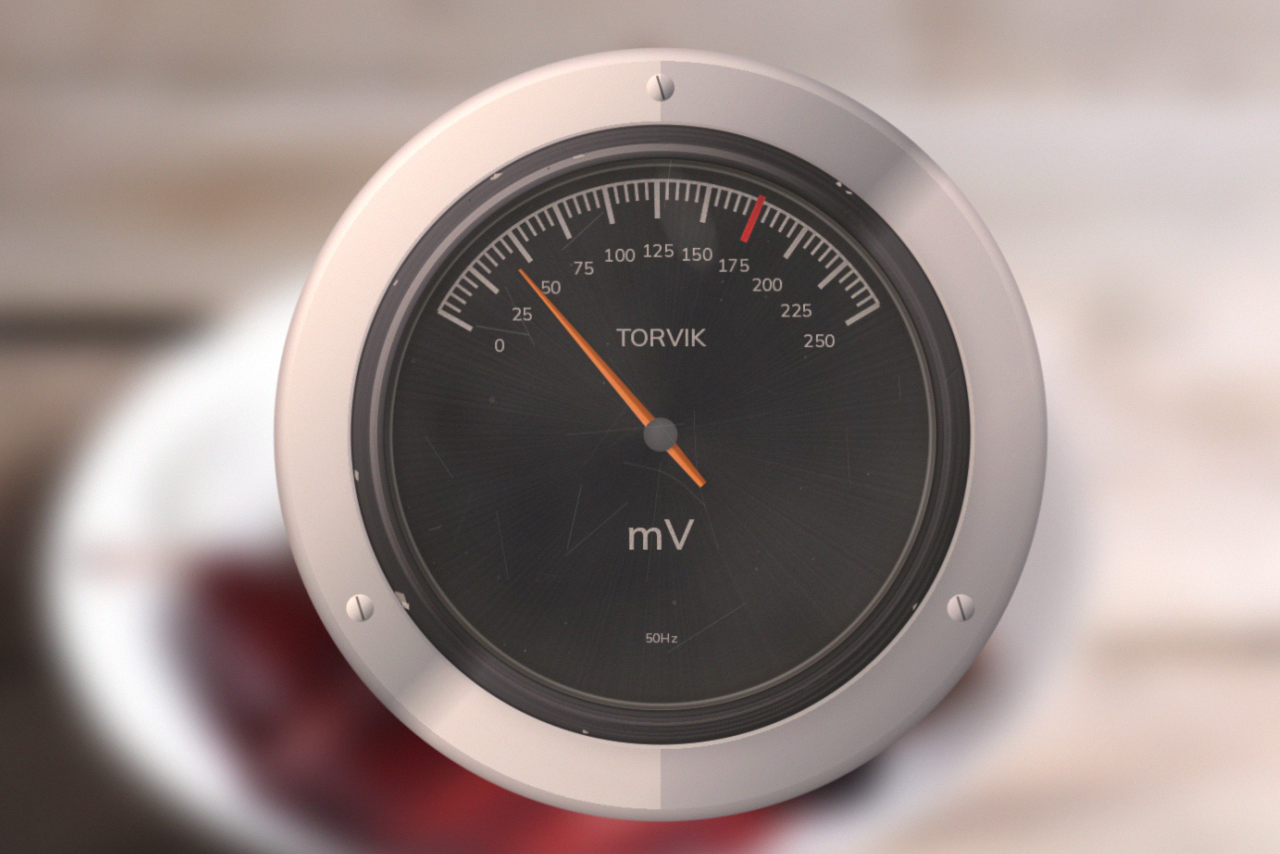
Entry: 42.5 mV
